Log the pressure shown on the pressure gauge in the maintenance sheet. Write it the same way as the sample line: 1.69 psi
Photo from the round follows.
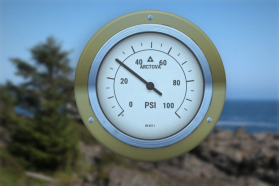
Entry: 30 psi
